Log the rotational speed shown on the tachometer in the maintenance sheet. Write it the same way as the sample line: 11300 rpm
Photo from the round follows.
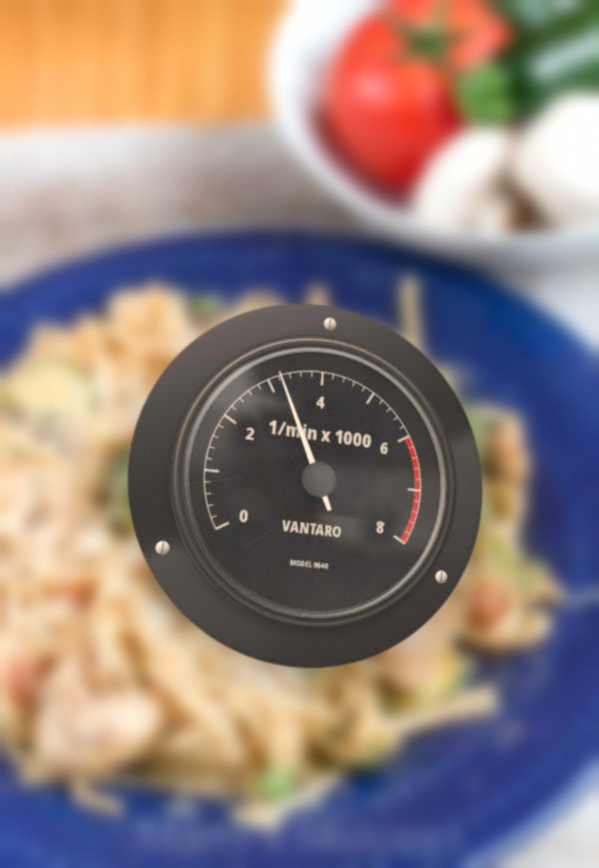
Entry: 3200 rpm
